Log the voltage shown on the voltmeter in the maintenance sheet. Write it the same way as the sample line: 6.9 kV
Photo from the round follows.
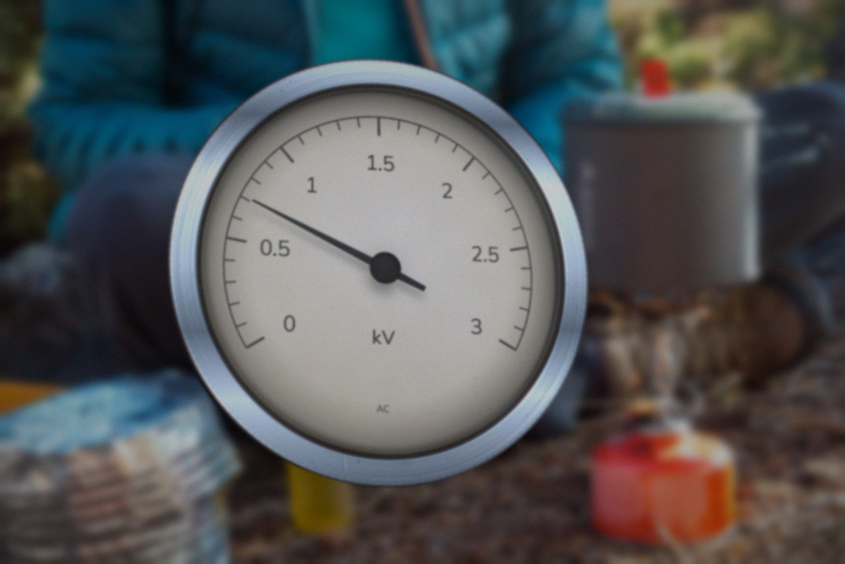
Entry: 0.7 kV
